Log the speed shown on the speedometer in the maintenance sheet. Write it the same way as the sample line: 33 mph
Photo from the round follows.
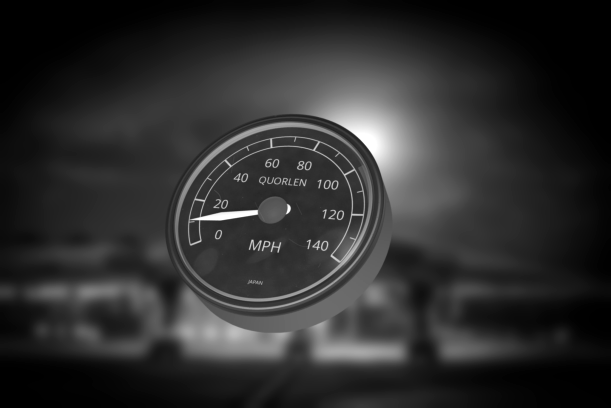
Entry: 10 mph
